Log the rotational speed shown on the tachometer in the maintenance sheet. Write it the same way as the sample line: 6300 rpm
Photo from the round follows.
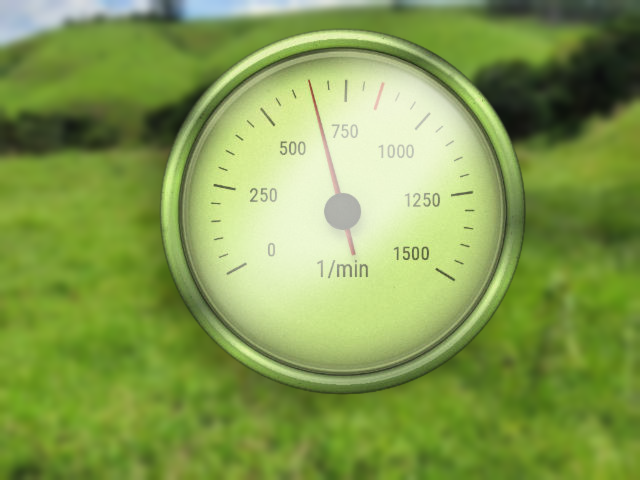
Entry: 650 rpm
